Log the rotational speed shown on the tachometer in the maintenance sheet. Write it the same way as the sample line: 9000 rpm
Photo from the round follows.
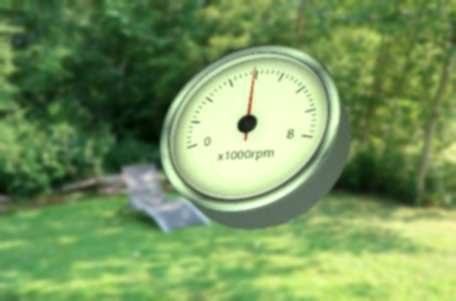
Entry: 4000 rpm
